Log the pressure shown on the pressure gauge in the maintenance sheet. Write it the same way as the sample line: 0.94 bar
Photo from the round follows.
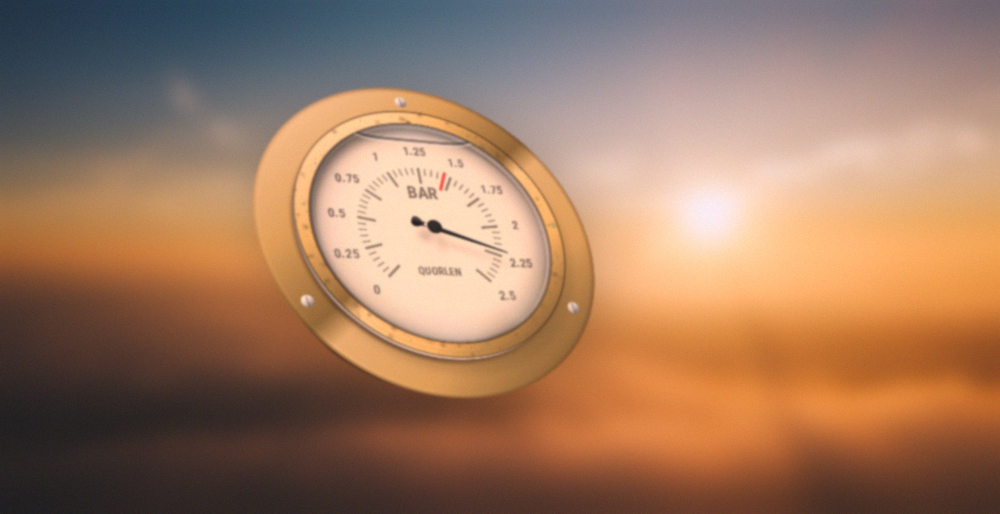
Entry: 2.25 bar
